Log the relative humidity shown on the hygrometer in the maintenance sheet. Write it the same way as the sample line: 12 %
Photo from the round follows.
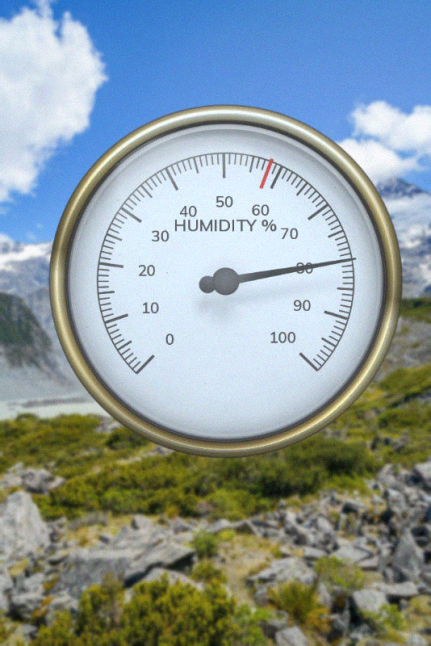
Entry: 80 %
